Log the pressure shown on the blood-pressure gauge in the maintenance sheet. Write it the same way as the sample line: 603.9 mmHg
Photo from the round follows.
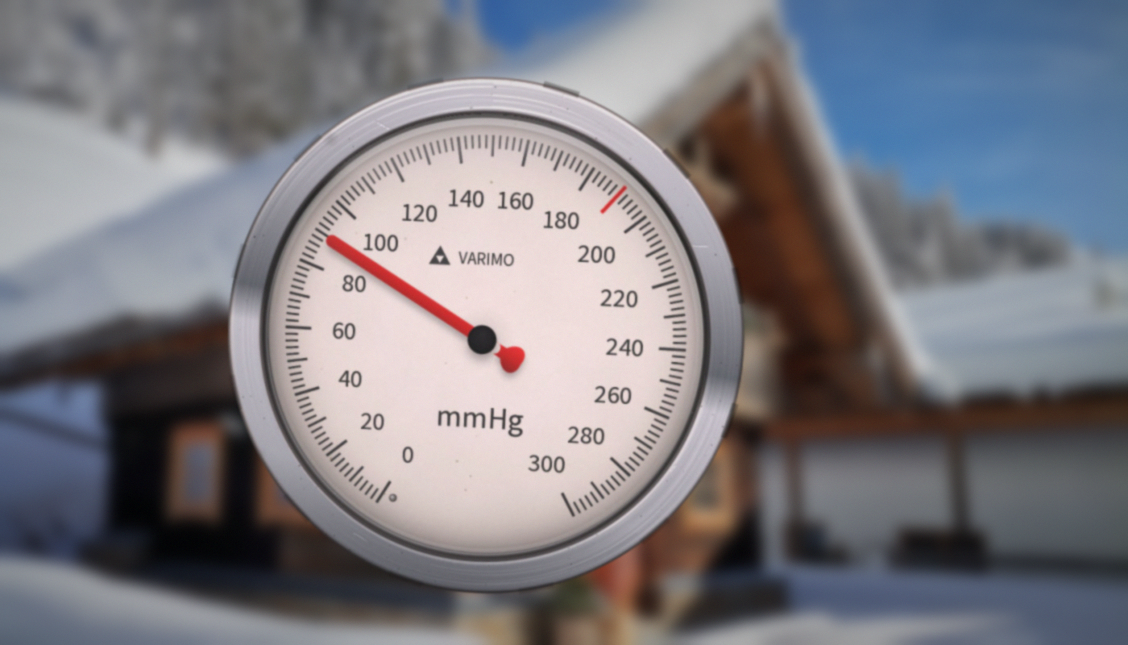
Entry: 90 mmHg
